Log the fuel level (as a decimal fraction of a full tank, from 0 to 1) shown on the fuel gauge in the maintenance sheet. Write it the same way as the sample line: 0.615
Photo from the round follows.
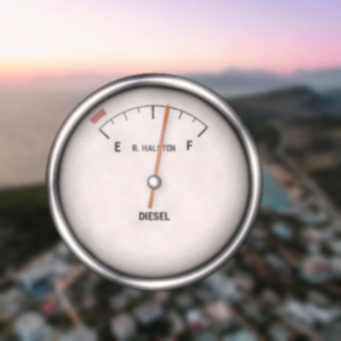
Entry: 0.625
